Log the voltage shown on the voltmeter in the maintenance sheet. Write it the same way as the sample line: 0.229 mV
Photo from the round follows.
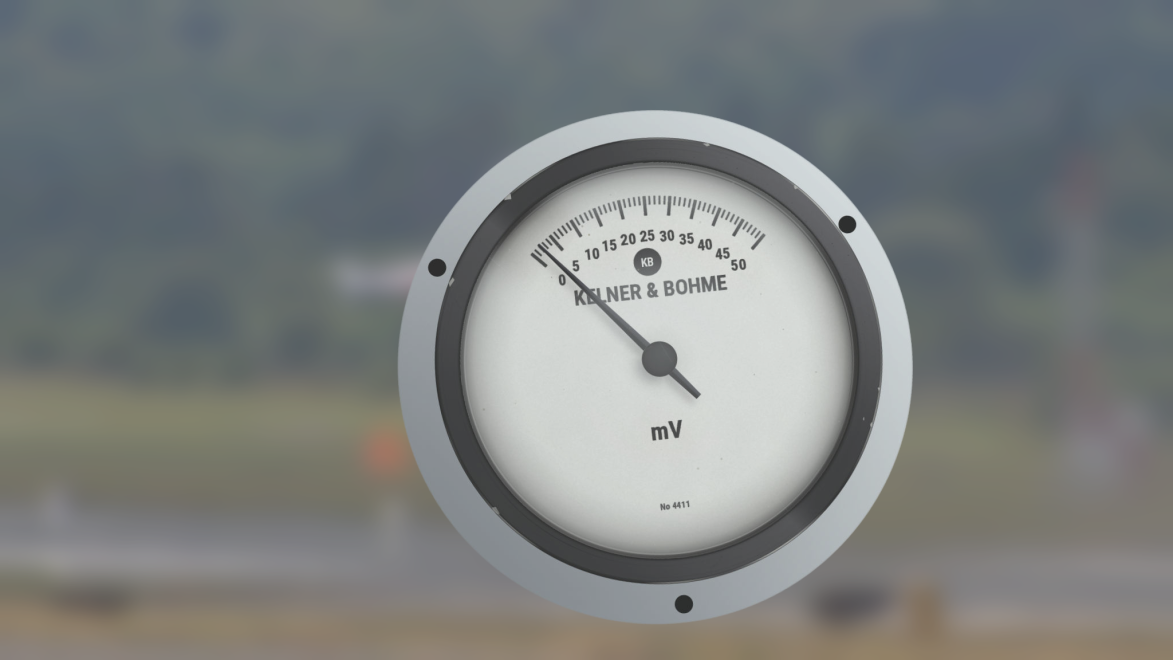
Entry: 2 mV
